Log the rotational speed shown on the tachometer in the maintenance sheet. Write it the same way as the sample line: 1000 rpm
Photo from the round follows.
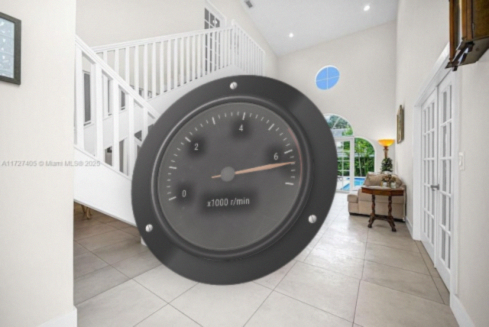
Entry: 6400 rpm
